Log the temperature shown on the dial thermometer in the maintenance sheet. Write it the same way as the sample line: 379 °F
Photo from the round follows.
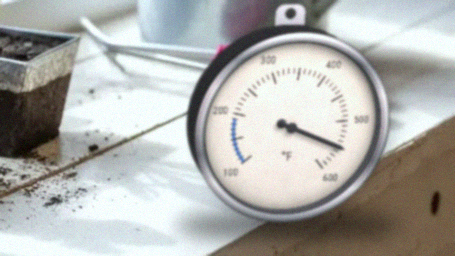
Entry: 550 °F
